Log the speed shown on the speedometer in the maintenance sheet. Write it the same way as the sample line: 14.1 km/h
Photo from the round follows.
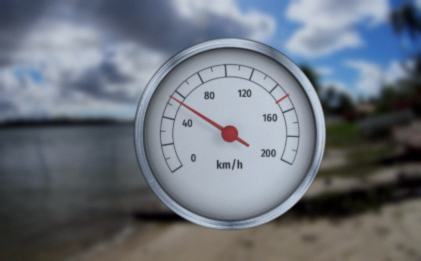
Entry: 55 km/h
